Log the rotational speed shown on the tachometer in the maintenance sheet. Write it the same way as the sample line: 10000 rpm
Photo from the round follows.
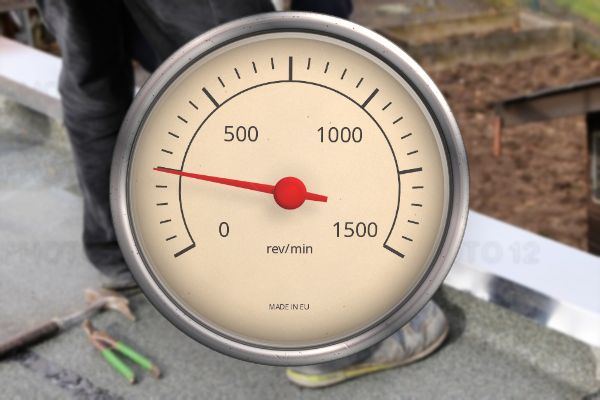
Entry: 250 rpm
